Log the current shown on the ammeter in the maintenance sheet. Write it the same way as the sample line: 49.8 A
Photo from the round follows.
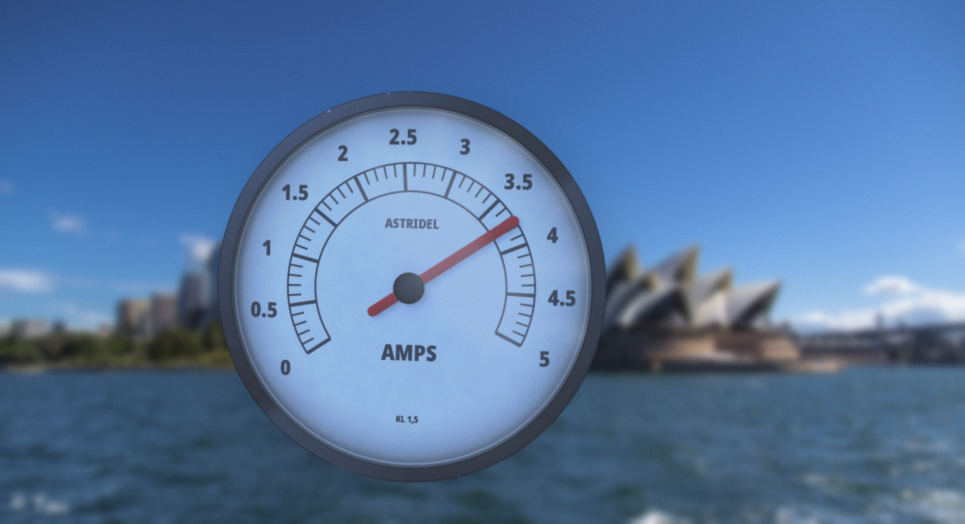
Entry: 3.75 A
